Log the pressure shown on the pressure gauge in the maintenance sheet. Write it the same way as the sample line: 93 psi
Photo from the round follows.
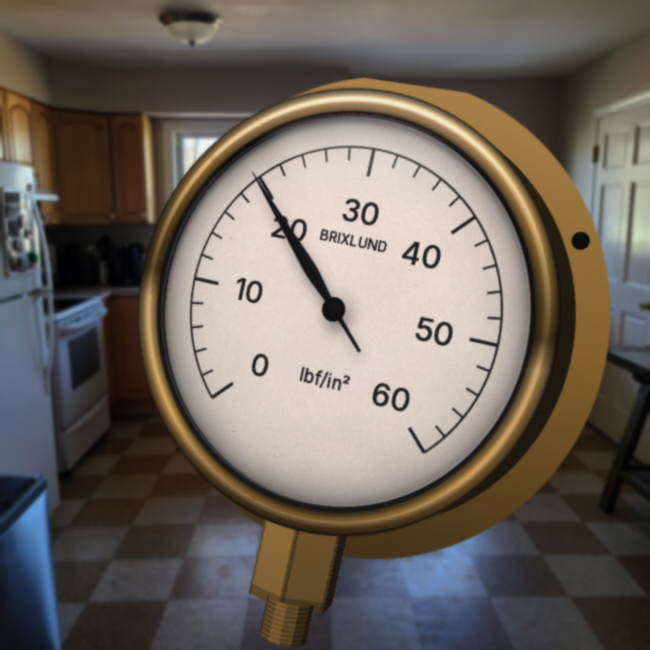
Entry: 20 psi
